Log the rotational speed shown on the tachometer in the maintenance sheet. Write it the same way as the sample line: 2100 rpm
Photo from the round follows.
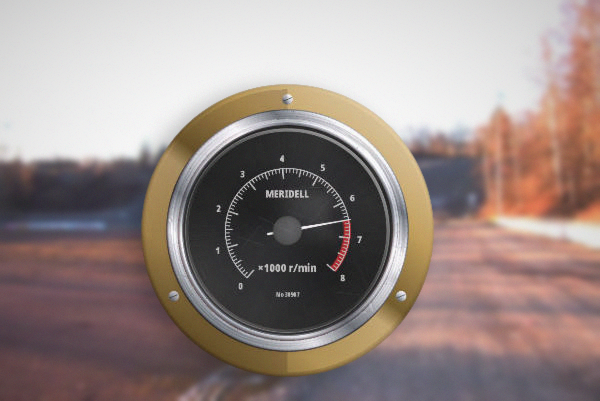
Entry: 6500 rpm
